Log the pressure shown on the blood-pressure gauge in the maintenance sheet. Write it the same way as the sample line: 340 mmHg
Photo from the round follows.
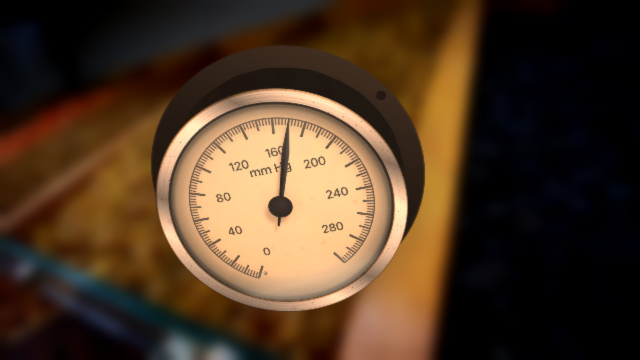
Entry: 170 mmHg
